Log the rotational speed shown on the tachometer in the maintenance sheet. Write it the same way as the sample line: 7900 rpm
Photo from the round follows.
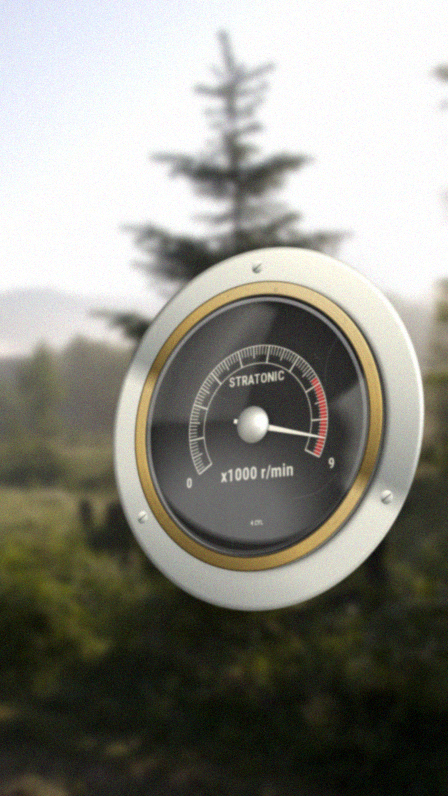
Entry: 8500 rpm
